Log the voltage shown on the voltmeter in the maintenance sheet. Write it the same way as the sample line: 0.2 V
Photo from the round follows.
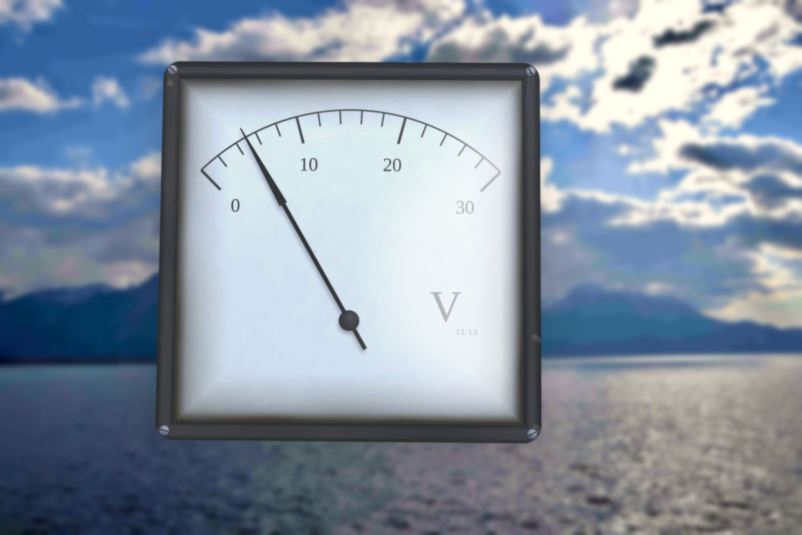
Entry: 5 V
